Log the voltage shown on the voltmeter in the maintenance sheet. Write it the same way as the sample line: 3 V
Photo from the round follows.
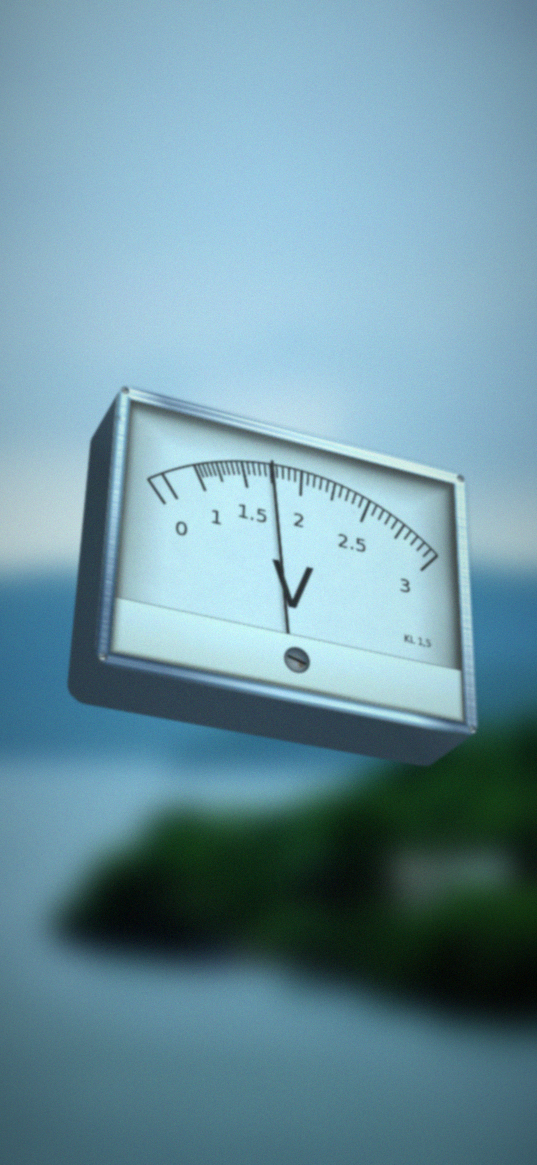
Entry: 1.75 V
